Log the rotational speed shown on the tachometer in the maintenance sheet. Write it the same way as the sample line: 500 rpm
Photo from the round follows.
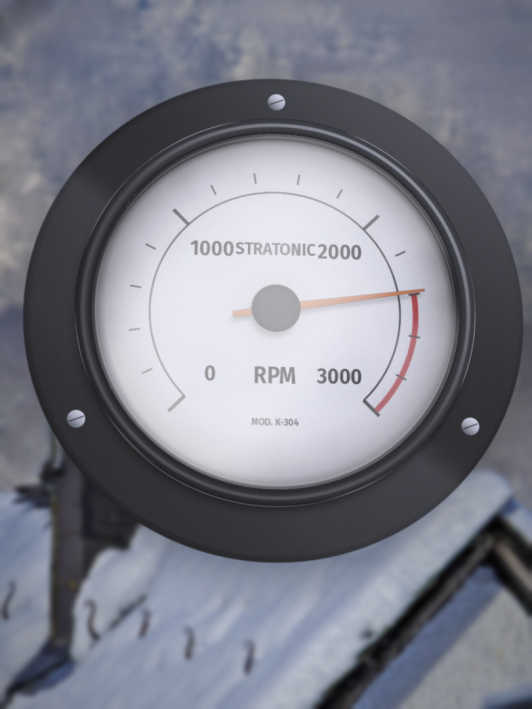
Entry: 2400 rpm
